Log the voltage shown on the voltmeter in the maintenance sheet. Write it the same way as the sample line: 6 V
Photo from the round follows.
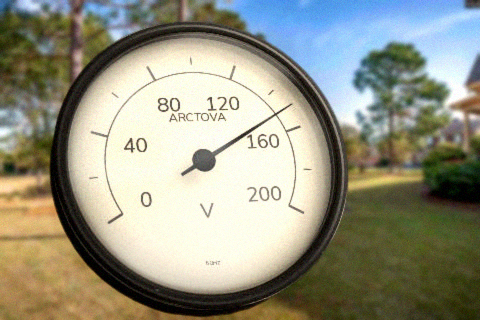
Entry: 150 V
